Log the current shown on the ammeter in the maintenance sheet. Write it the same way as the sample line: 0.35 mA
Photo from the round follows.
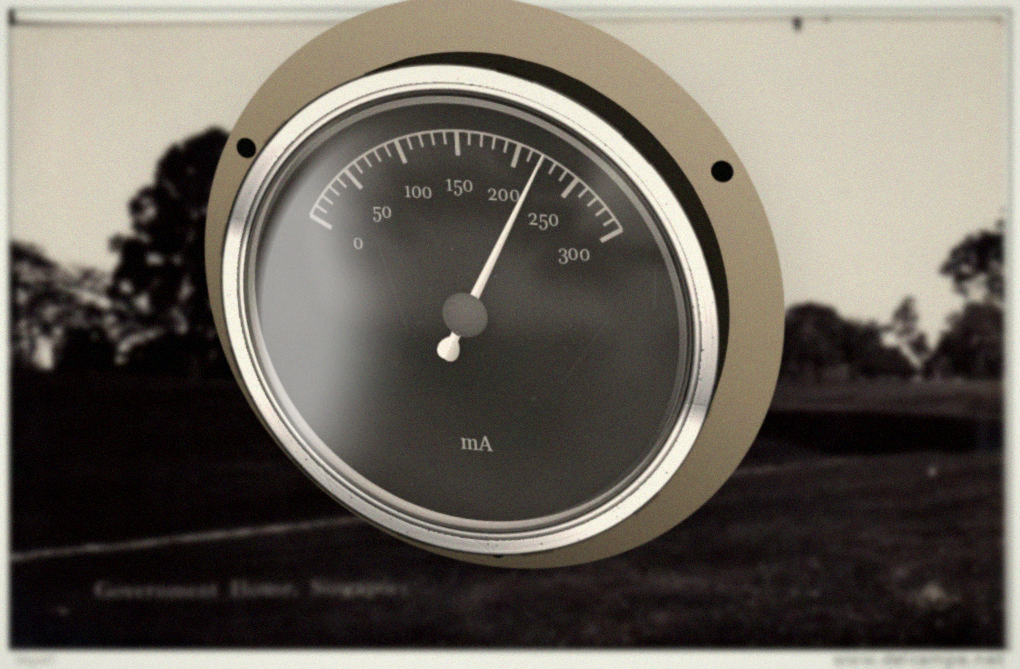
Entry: 220 mA
